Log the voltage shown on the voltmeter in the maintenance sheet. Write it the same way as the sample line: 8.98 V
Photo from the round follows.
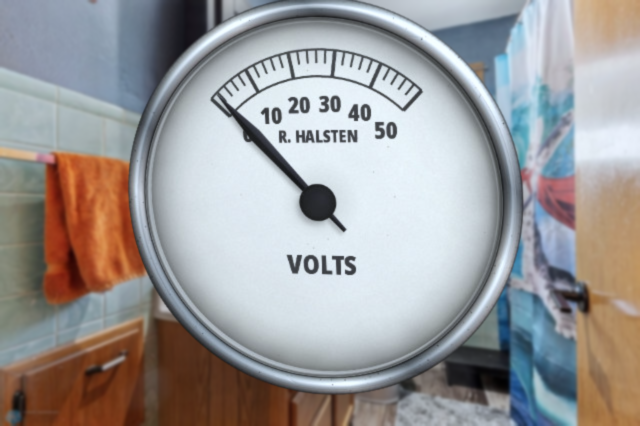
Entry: 2 V
